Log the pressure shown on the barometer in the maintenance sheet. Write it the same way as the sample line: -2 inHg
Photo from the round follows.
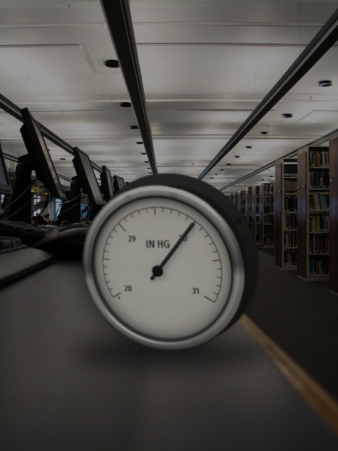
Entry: 30 inHg
